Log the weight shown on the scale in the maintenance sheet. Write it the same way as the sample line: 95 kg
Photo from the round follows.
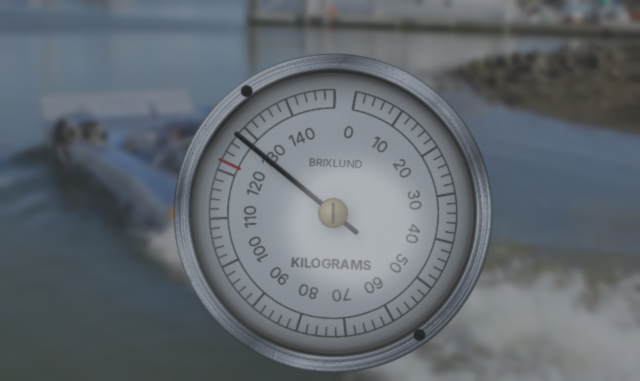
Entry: 128 kg
